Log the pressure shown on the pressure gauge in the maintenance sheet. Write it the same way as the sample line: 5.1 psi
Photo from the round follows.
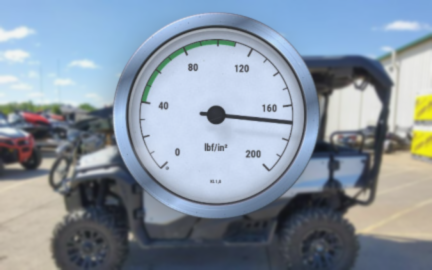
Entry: 170 psi
